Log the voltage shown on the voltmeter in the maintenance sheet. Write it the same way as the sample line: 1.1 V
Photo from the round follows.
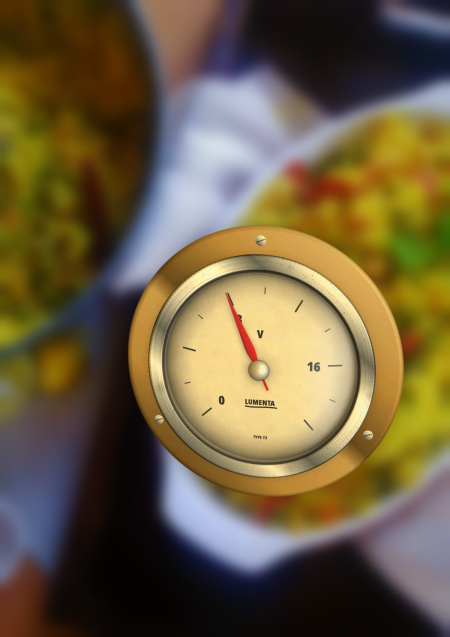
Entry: 8 V
